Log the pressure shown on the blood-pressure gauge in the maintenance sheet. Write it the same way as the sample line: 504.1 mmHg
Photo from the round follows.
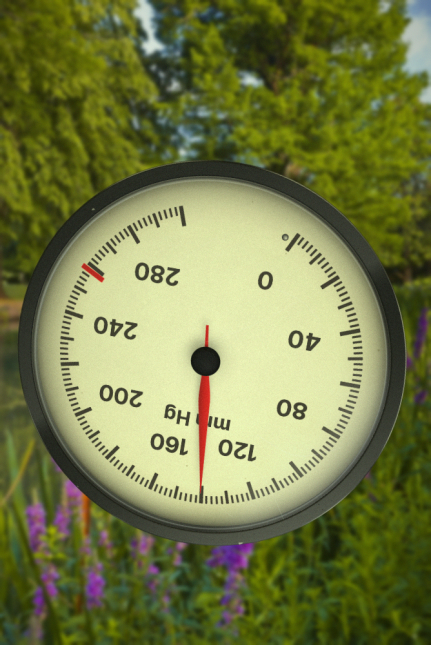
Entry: 140 mmHg
